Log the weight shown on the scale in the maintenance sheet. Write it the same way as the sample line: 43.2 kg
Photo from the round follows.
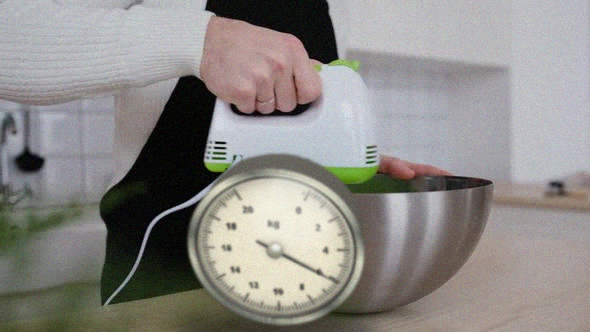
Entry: 6 kg
